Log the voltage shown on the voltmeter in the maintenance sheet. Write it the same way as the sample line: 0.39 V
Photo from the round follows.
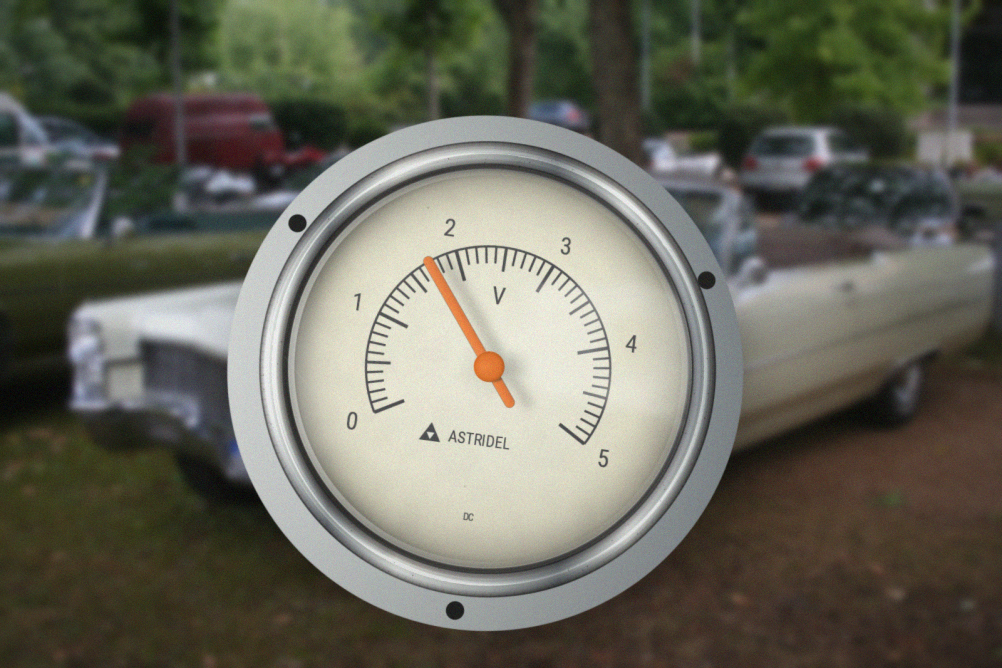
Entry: 1.7 V
